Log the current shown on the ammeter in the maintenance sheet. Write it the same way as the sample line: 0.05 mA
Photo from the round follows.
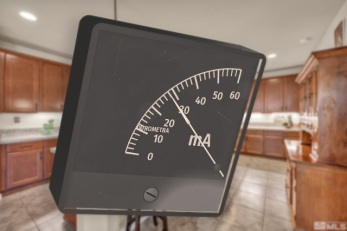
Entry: 28 mA
